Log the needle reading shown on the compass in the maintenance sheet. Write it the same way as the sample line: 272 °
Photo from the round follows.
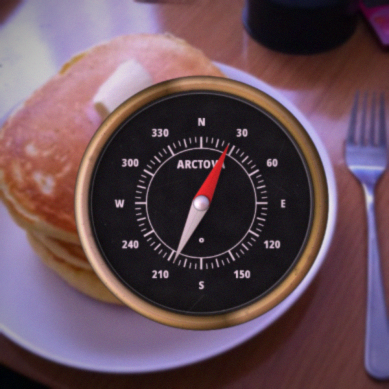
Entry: 25 °
